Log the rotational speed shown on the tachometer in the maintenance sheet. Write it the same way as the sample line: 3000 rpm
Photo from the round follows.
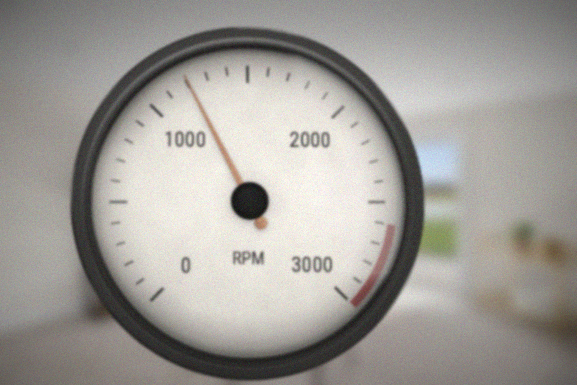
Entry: 1200 rpm
